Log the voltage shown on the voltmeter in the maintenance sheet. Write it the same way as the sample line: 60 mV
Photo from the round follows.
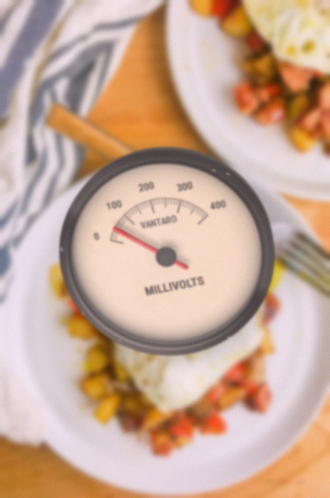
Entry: 50 mV
